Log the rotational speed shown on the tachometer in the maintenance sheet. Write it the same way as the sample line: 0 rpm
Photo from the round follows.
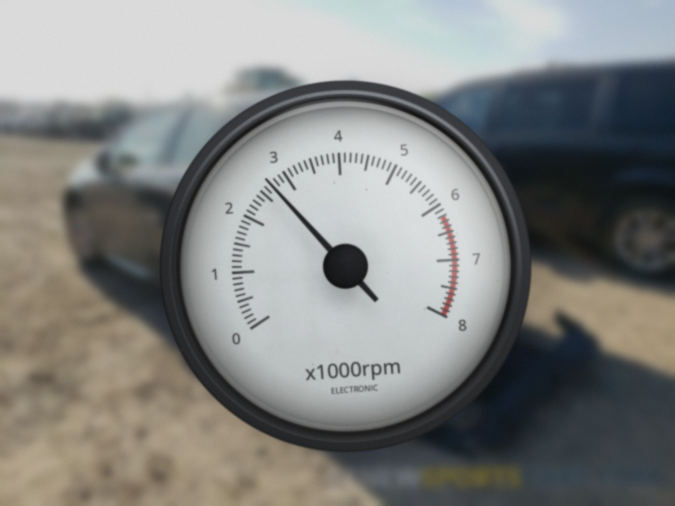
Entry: 2700 rpm
